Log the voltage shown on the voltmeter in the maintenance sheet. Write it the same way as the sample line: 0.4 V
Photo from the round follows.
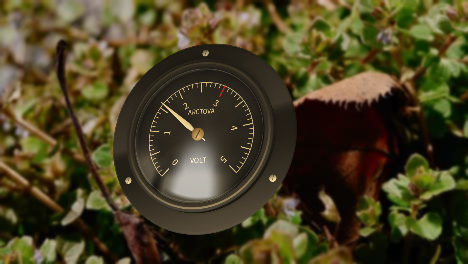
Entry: 1.6 V
